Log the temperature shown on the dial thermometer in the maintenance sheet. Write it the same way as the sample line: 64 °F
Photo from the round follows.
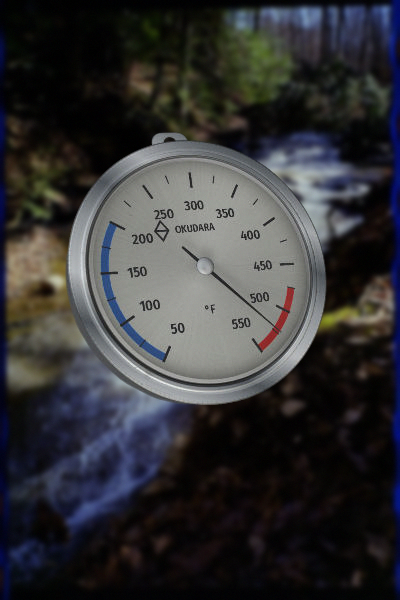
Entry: 525 °F
